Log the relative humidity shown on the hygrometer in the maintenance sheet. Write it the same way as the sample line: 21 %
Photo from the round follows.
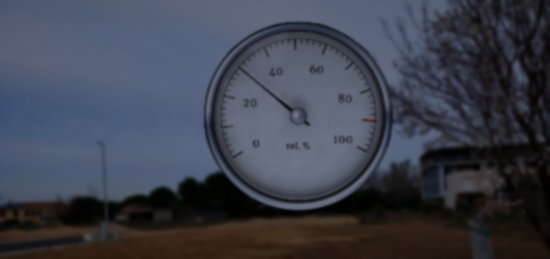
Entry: 30 %
